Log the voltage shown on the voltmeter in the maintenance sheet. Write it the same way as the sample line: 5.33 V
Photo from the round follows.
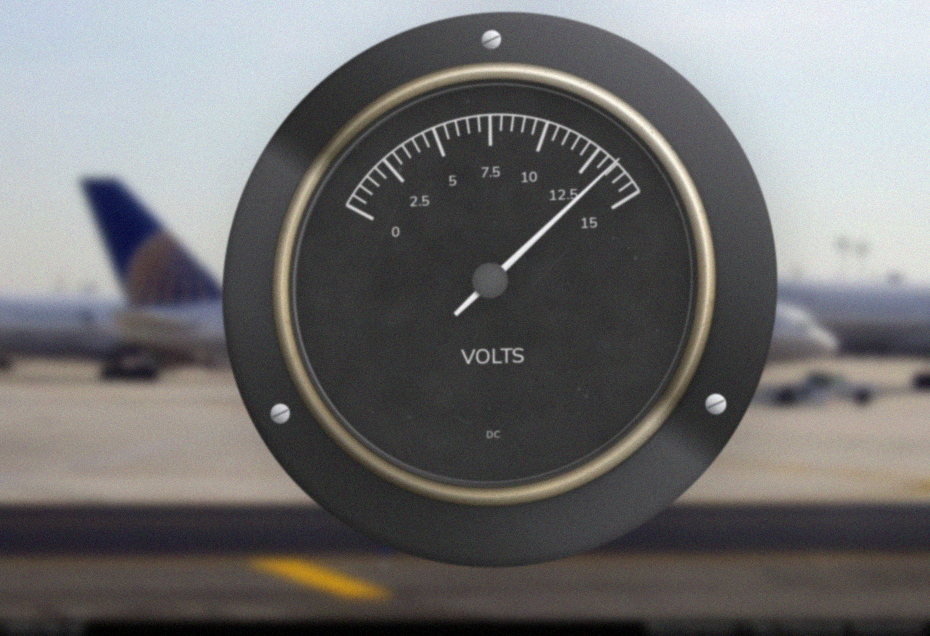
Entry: 13.5 V
